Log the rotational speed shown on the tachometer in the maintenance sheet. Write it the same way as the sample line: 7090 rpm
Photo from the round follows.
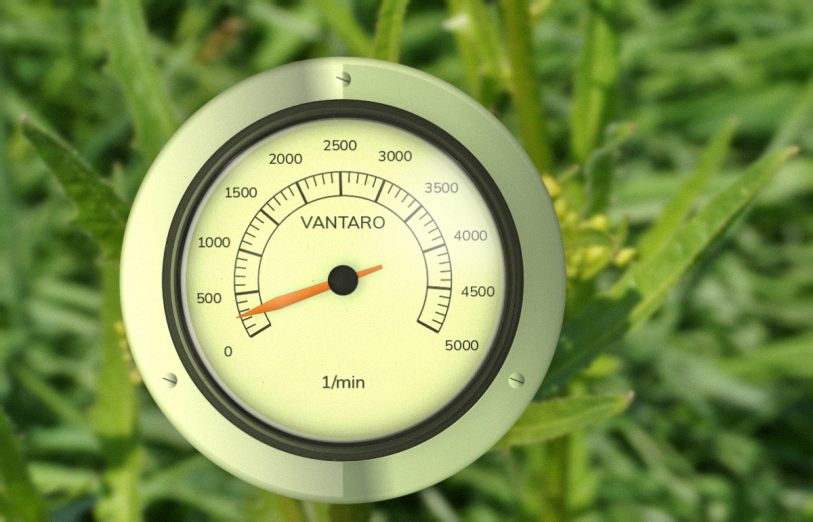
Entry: 250 rpm
